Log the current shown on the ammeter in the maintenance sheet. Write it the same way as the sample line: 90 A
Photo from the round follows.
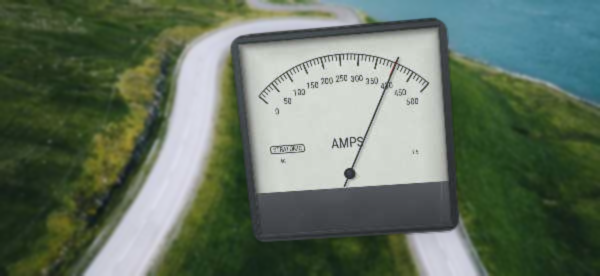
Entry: 400 A
